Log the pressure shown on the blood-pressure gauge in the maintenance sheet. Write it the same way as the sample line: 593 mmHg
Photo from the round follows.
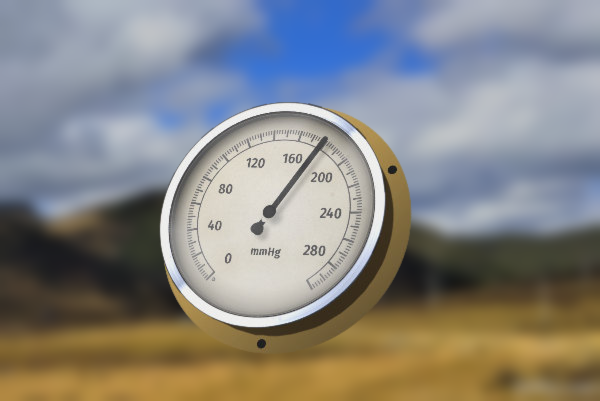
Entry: 180 mmHg
